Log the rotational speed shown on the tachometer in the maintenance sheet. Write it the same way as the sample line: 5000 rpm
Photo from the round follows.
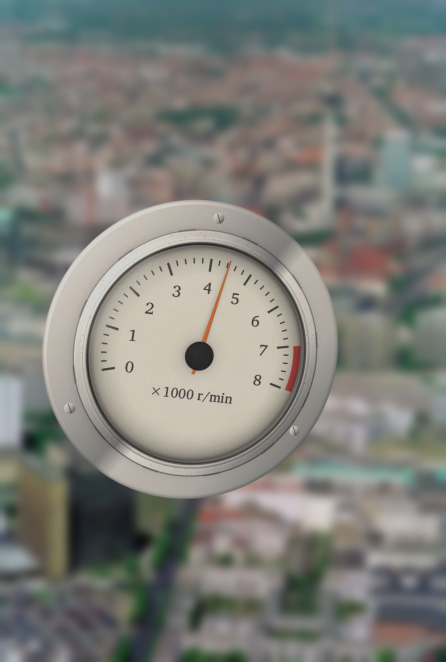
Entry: 4400 rpm
